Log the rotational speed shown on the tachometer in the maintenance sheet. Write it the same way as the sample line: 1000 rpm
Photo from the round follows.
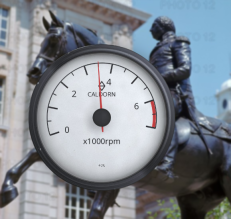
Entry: 3500 rpm
